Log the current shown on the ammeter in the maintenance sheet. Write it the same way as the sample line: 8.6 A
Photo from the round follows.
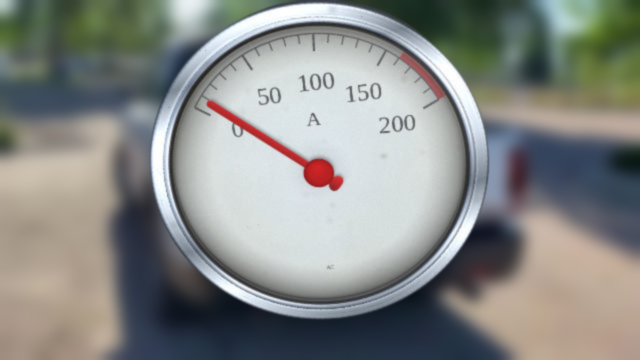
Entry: 10 A
